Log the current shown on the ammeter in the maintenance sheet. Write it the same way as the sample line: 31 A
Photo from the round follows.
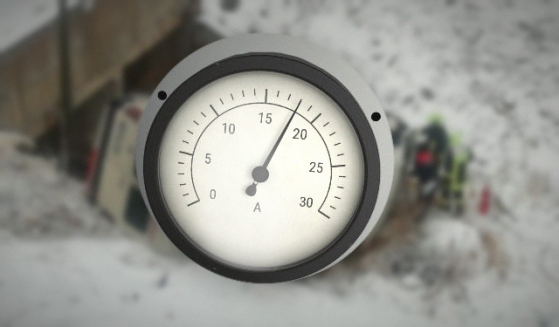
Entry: 18 A
